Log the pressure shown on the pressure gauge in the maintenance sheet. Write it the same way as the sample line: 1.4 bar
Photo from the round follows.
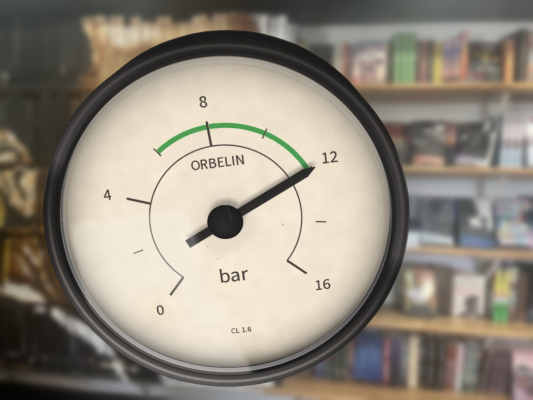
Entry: 12 bar
